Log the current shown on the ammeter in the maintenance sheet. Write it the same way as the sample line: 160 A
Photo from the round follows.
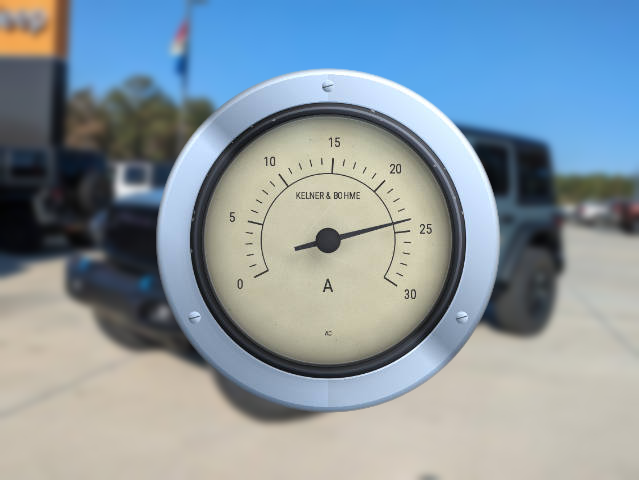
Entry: 24 A
